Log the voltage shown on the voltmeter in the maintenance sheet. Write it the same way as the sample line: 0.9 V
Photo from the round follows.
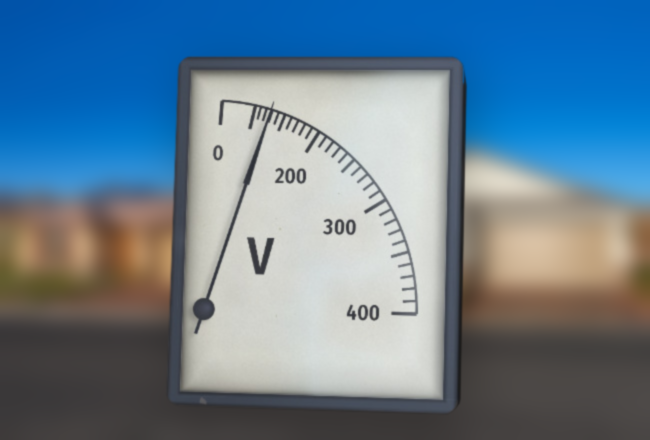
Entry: 130 V
